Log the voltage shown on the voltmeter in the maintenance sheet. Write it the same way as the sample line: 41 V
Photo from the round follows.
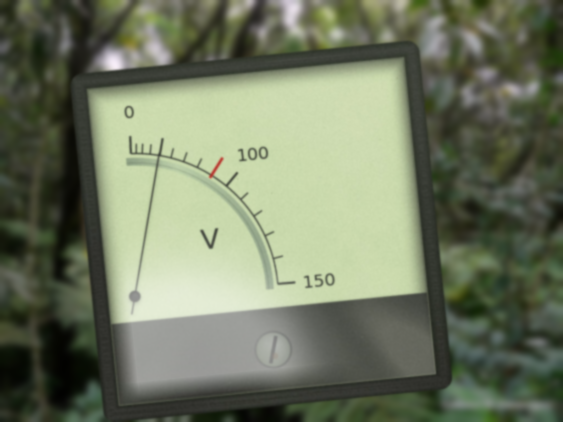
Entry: 50 V
